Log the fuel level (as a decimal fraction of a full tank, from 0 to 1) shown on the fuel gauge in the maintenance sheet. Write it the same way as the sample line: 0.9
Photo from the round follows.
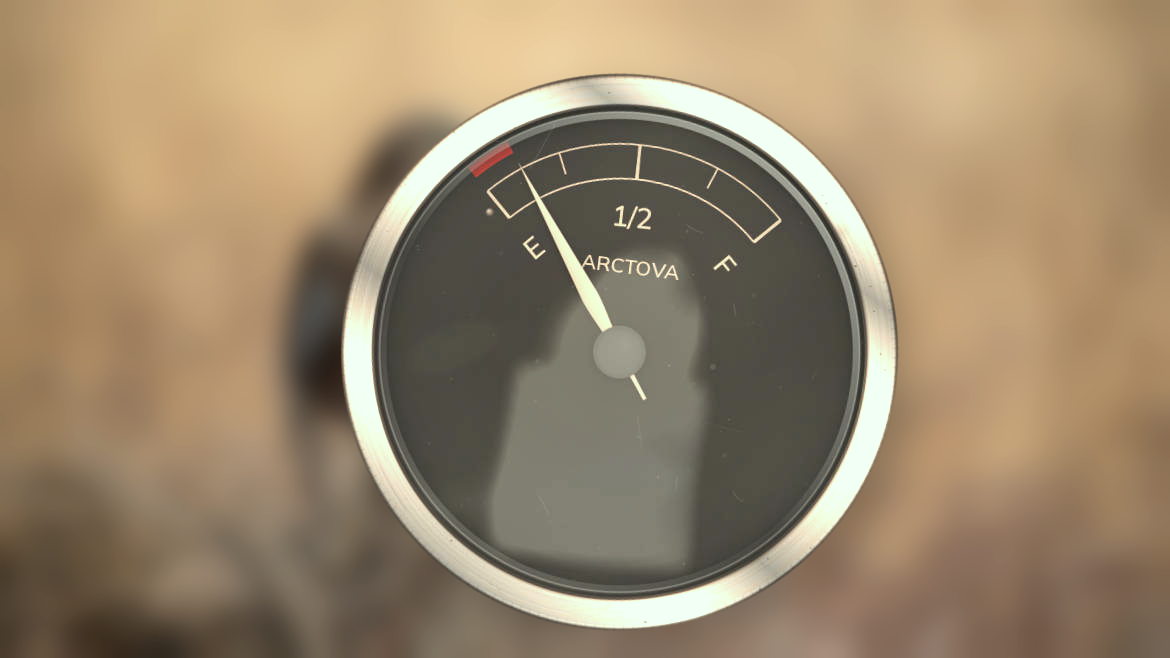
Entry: 0.125
